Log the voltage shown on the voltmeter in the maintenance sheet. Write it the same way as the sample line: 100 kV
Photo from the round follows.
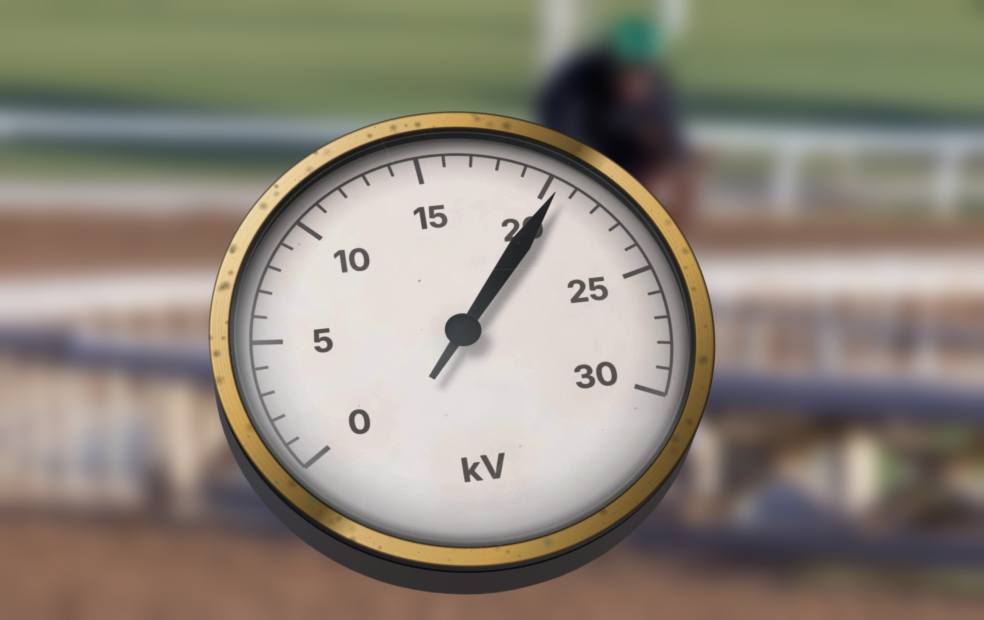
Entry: 20.5 kV
